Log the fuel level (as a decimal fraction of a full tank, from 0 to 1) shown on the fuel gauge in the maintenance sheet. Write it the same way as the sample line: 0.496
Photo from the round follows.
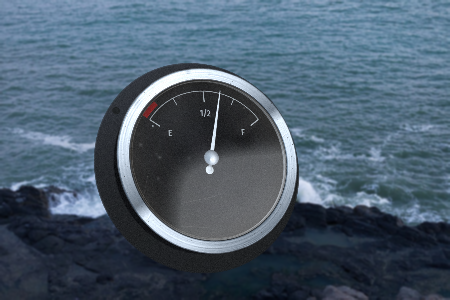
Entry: 0.625
